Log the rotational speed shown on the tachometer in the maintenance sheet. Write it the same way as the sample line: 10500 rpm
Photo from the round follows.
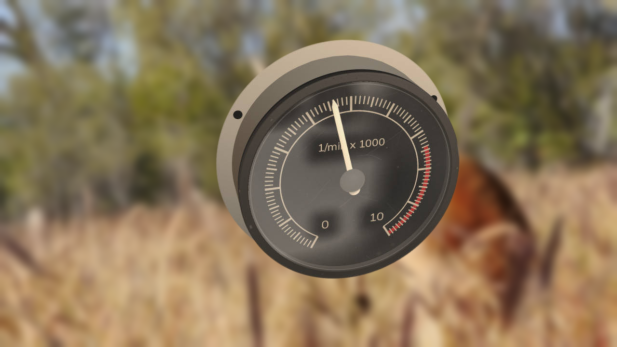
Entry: 4600 rpm
